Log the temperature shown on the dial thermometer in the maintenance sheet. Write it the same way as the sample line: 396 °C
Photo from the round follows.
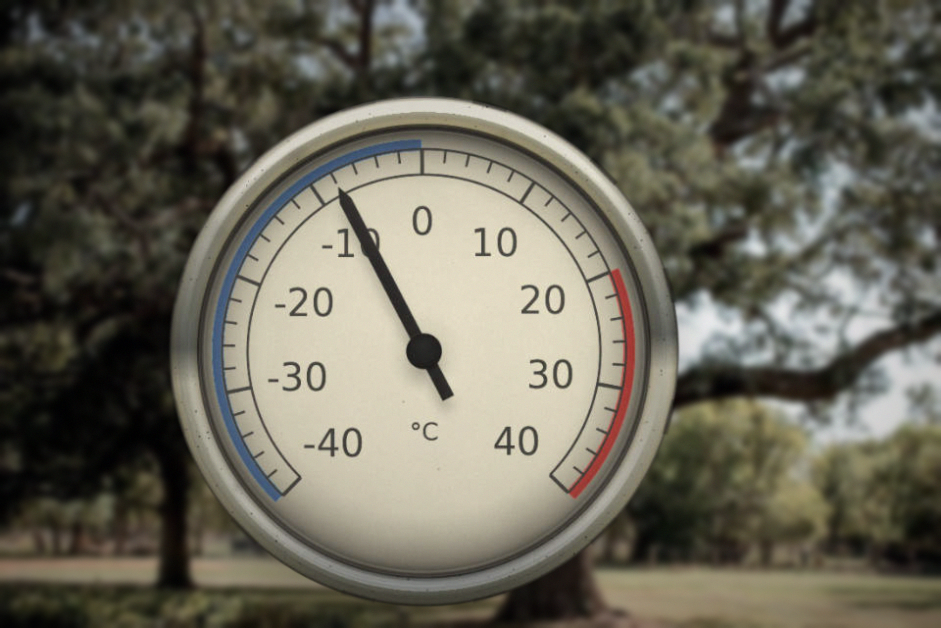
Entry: -8 °C
